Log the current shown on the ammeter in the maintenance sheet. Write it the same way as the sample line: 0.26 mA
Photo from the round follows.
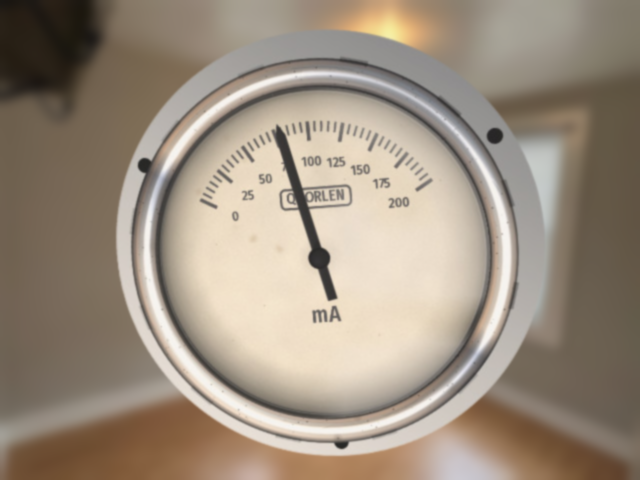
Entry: 80 mA
